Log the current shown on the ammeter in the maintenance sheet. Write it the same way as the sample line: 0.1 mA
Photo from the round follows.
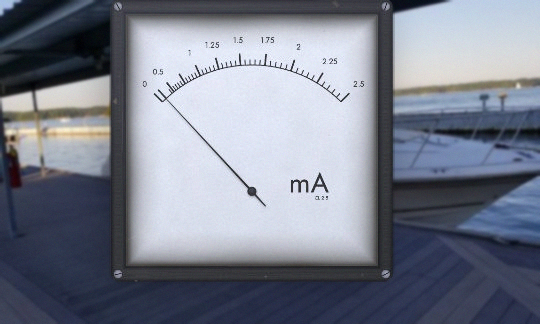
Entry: 0.25 mA
